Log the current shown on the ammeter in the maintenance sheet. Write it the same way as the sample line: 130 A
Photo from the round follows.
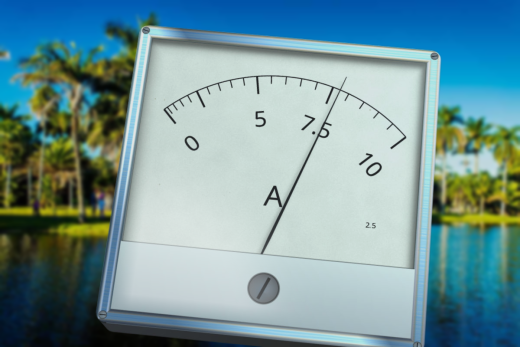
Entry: 7.75 A
